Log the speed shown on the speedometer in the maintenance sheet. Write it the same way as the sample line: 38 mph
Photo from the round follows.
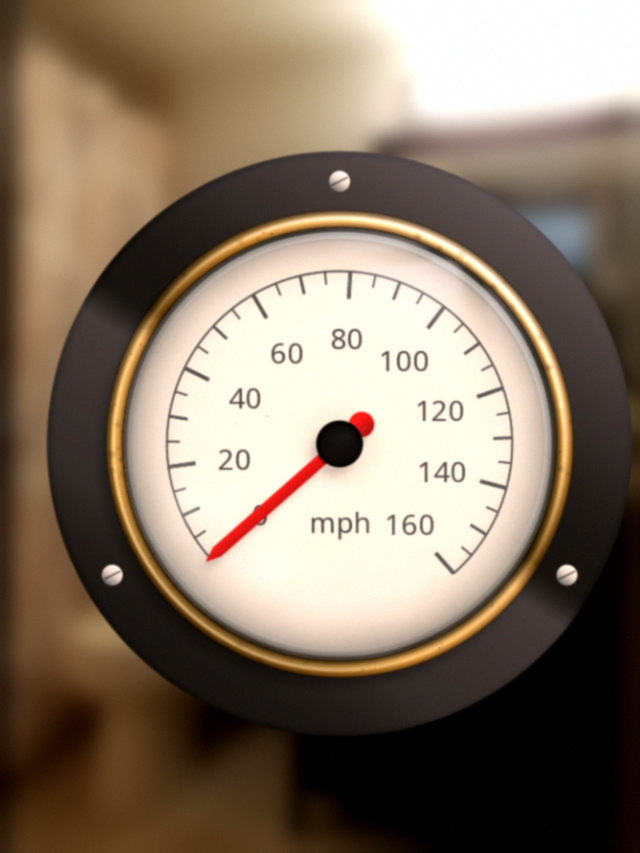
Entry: 0 mph
